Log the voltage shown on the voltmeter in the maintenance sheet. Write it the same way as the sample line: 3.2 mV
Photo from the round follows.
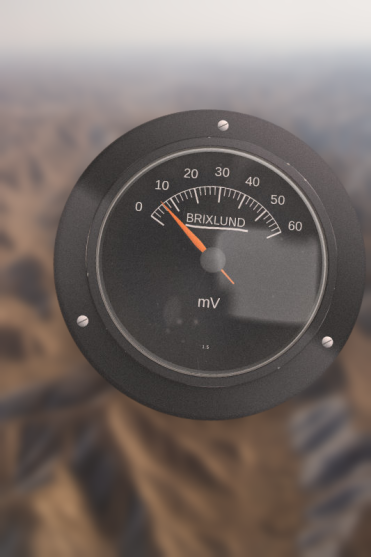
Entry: 6 mV
